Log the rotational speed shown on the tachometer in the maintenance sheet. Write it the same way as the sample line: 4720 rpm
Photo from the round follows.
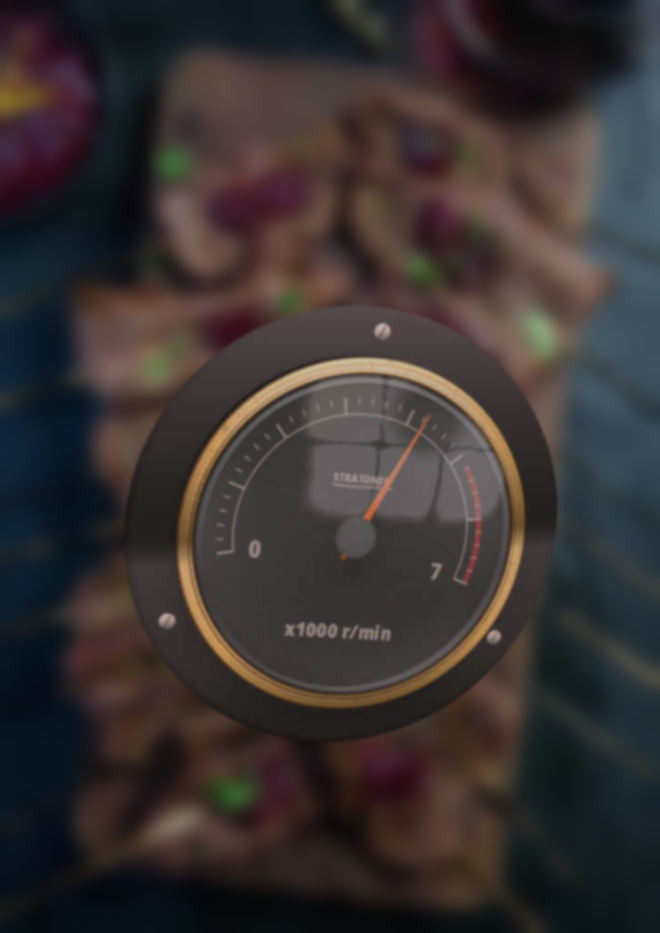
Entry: 4200 rpm
